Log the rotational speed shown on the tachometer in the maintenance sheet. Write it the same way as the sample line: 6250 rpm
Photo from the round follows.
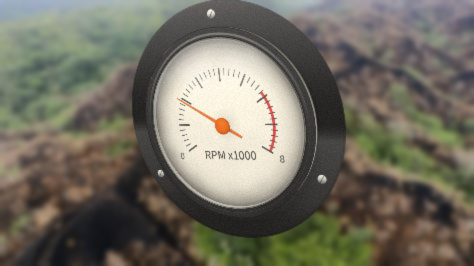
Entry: 2000 rpm
